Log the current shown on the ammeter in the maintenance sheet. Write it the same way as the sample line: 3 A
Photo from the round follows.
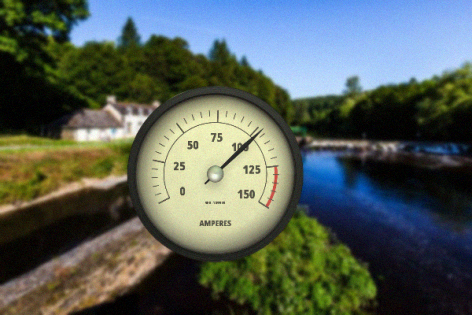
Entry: 102.5 A
